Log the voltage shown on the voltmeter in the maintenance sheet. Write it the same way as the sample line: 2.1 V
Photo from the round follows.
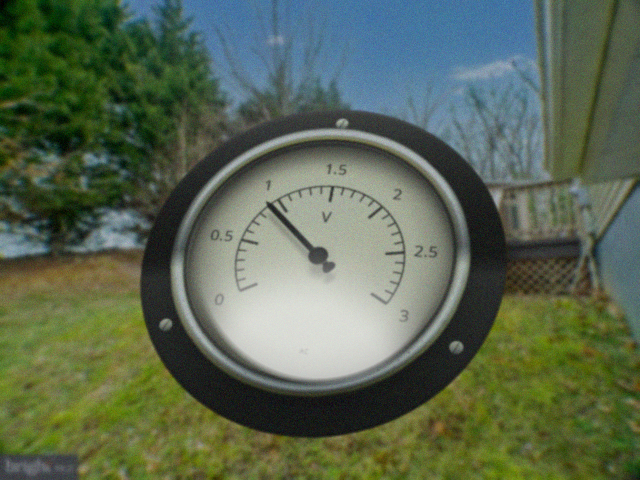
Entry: 0.9 V
